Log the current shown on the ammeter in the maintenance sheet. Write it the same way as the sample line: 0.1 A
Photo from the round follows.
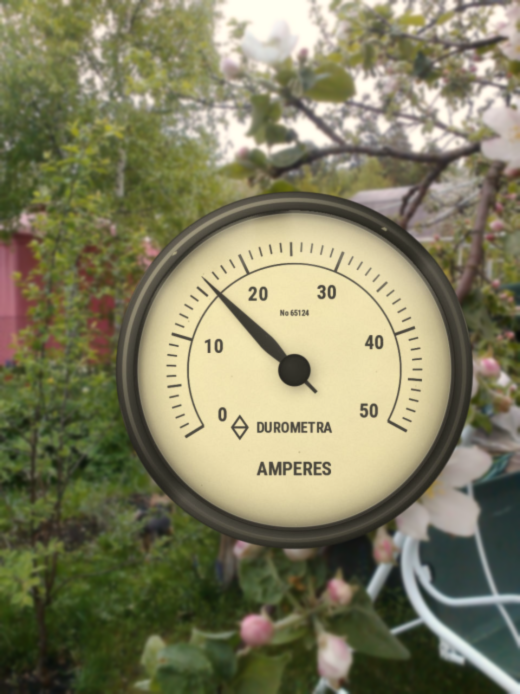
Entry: 16 A
